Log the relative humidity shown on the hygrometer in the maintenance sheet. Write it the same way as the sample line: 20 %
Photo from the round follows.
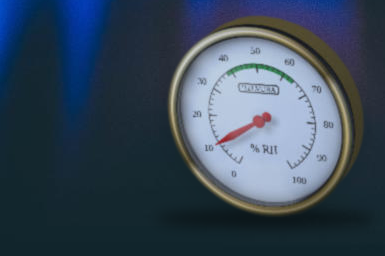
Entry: 10 %
